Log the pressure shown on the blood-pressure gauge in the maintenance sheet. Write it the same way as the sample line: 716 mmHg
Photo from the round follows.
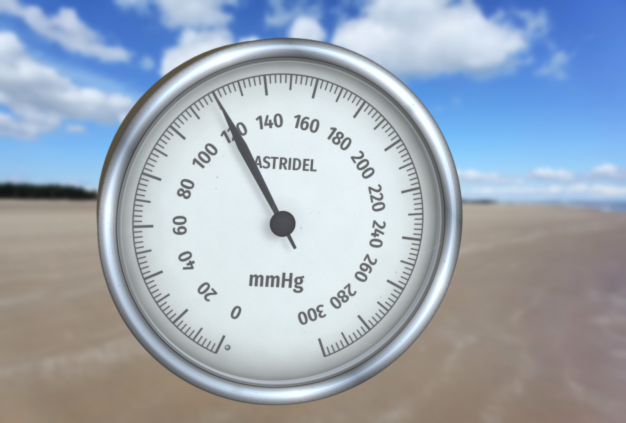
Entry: 120 mmHg
